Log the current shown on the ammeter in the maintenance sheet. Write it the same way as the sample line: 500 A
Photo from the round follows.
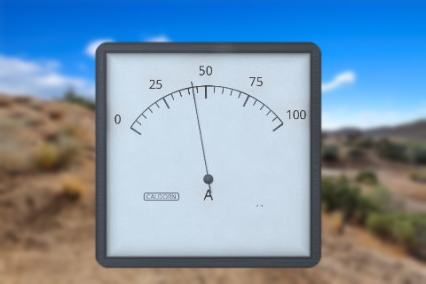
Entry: 42.5 A
